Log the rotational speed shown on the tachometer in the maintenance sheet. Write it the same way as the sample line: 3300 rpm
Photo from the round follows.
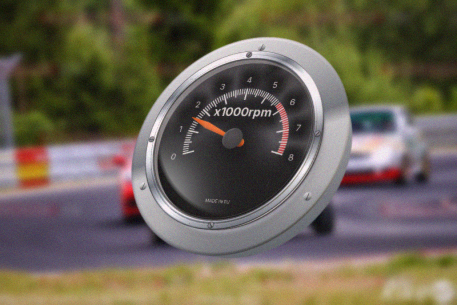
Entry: 1500 rpm
